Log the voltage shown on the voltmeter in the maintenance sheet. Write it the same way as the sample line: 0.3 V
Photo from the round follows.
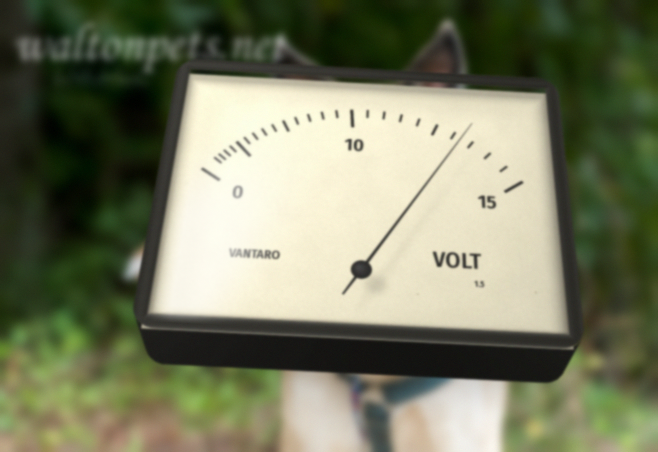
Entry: 13.25 V
